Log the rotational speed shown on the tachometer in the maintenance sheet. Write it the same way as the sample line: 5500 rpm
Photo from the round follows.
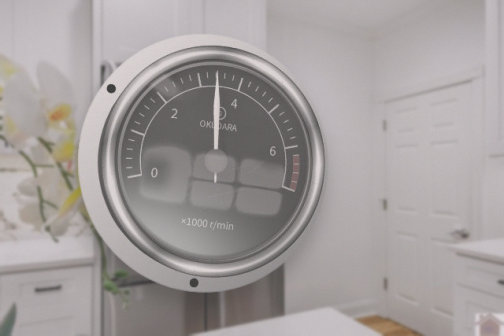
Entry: 3400 rpm
